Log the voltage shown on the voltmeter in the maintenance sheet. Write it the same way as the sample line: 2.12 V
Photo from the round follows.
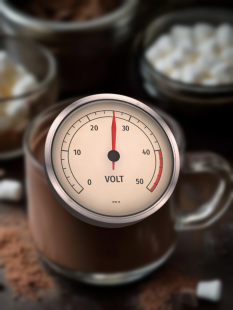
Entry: 26 V
